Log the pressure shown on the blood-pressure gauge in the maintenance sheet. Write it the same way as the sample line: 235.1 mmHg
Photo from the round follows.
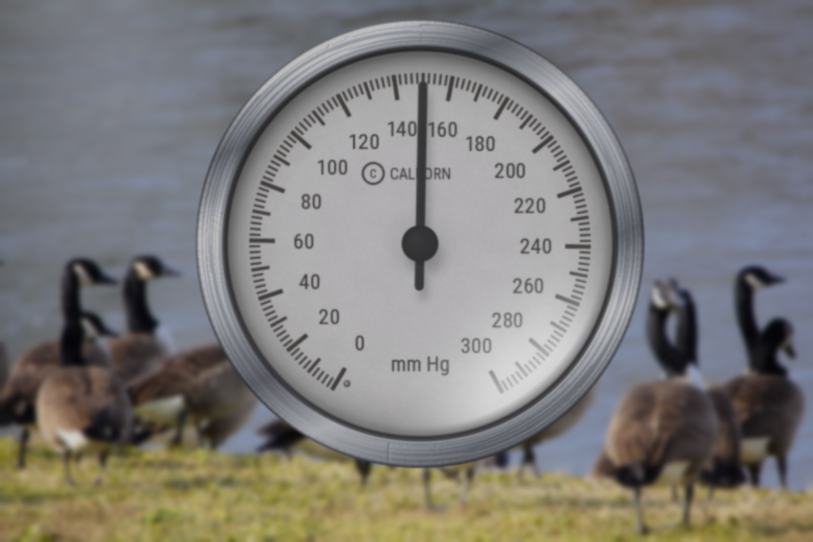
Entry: 150 mmHg
